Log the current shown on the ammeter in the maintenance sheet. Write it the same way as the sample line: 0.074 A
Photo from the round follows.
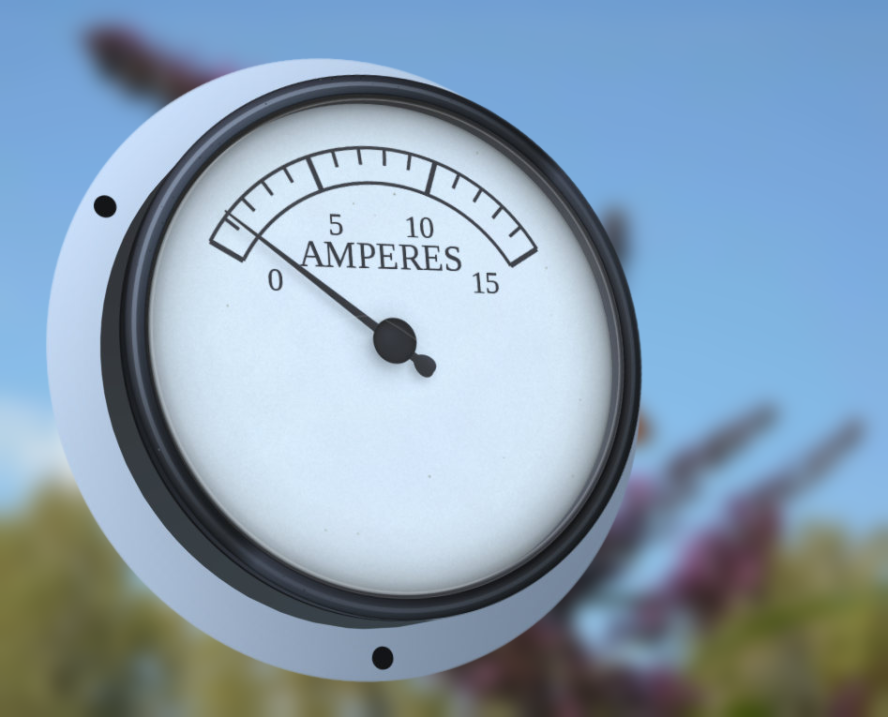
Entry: 1 A
